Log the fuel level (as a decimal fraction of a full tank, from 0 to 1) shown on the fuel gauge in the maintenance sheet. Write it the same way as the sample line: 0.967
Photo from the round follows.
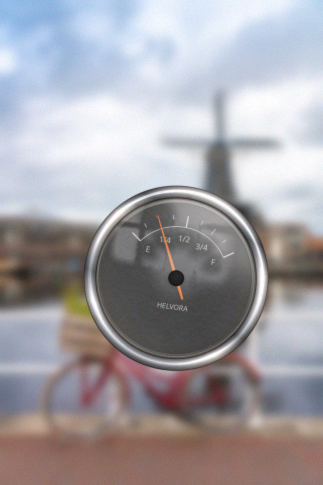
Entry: 0.25
